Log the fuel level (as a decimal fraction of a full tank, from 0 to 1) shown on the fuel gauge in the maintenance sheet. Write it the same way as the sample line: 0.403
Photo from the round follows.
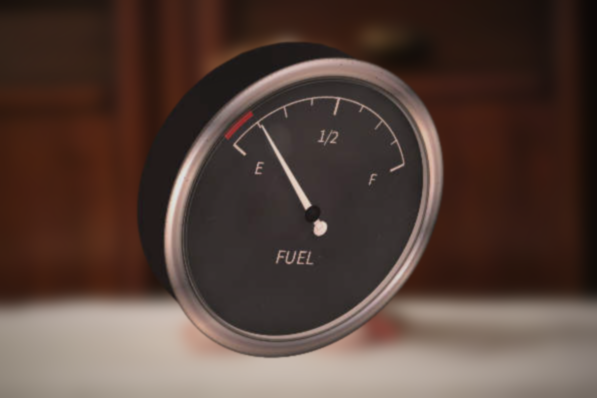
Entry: 0.125
